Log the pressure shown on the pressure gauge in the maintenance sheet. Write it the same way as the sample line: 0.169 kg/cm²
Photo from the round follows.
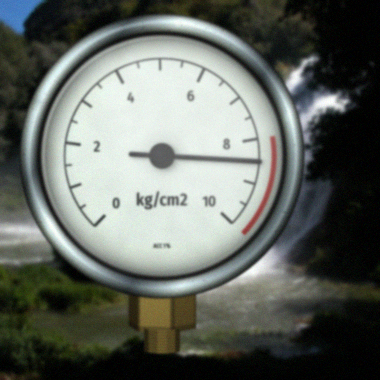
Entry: 8.5 kg/cm²
